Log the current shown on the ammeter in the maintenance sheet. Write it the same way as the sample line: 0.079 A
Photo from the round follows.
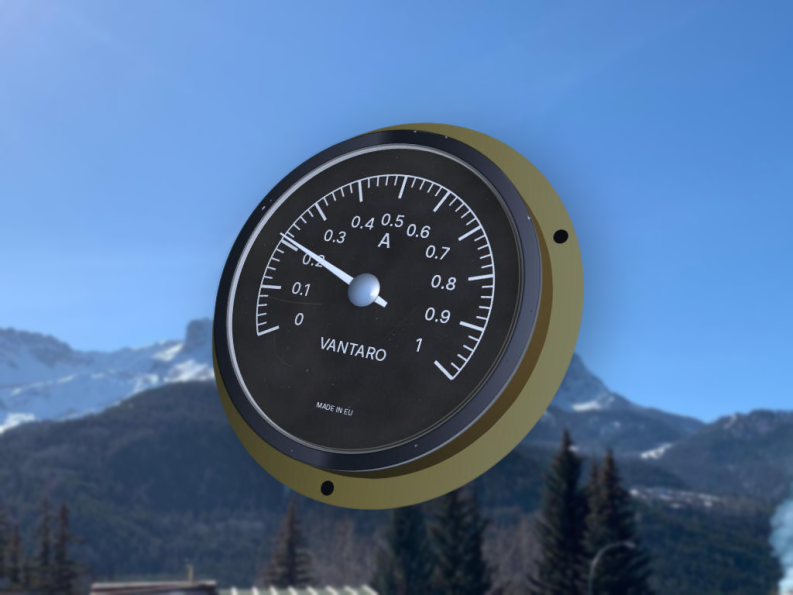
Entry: 0.21 A
